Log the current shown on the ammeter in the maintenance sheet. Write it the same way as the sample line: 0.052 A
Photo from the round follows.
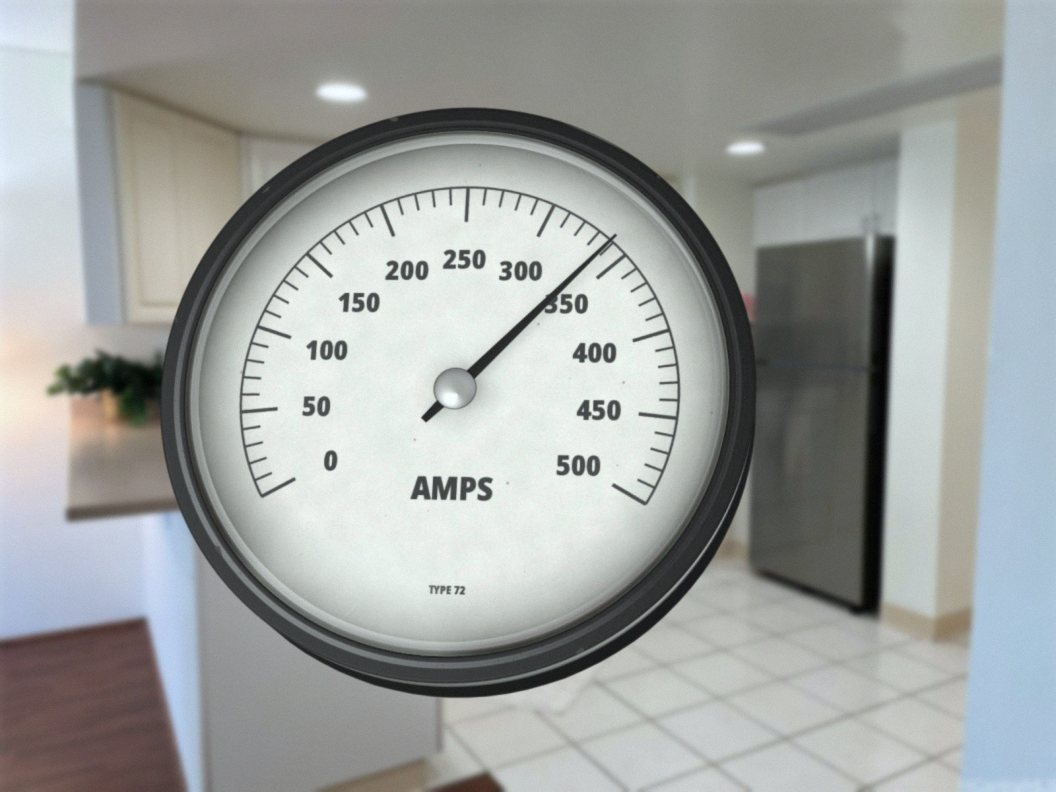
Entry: 340 A
